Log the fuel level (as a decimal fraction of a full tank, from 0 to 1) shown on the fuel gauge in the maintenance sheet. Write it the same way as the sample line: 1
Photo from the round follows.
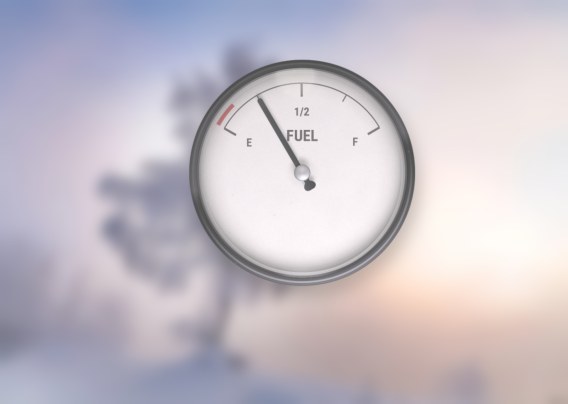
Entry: 0.25
